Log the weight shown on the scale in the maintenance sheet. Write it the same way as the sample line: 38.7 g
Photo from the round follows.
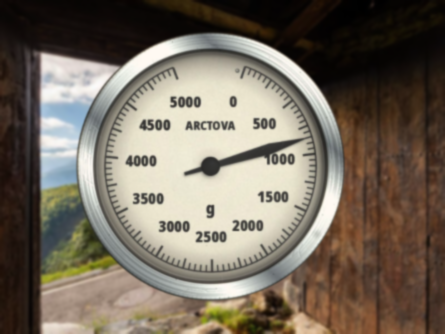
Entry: 850 g
